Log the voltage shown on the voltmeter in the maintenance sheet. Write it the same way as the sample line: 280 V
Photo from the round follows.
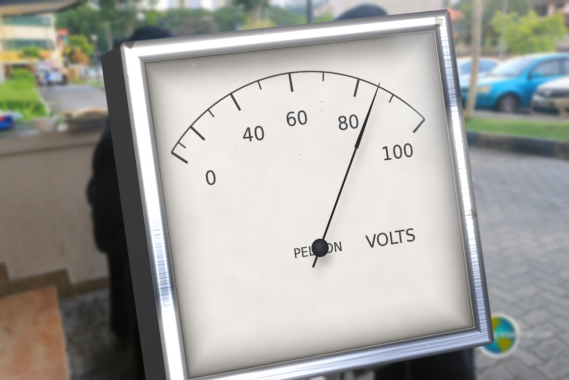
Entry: 85 V
